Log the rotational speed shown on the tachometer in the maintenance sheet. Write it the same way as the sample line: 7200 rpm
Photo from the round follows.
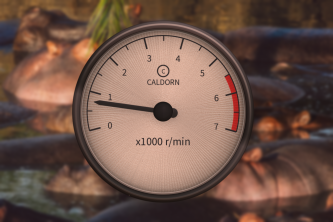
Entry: 750 rpm
